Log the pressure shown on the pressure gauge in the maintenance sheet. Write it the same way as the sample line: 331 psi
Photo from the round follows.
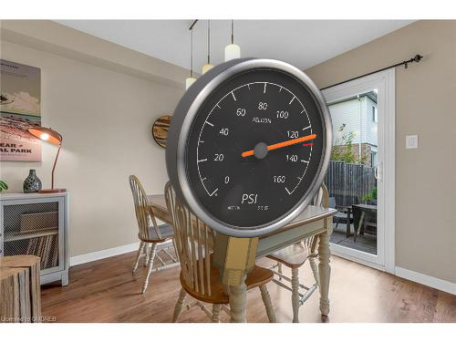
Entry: 125 psi
